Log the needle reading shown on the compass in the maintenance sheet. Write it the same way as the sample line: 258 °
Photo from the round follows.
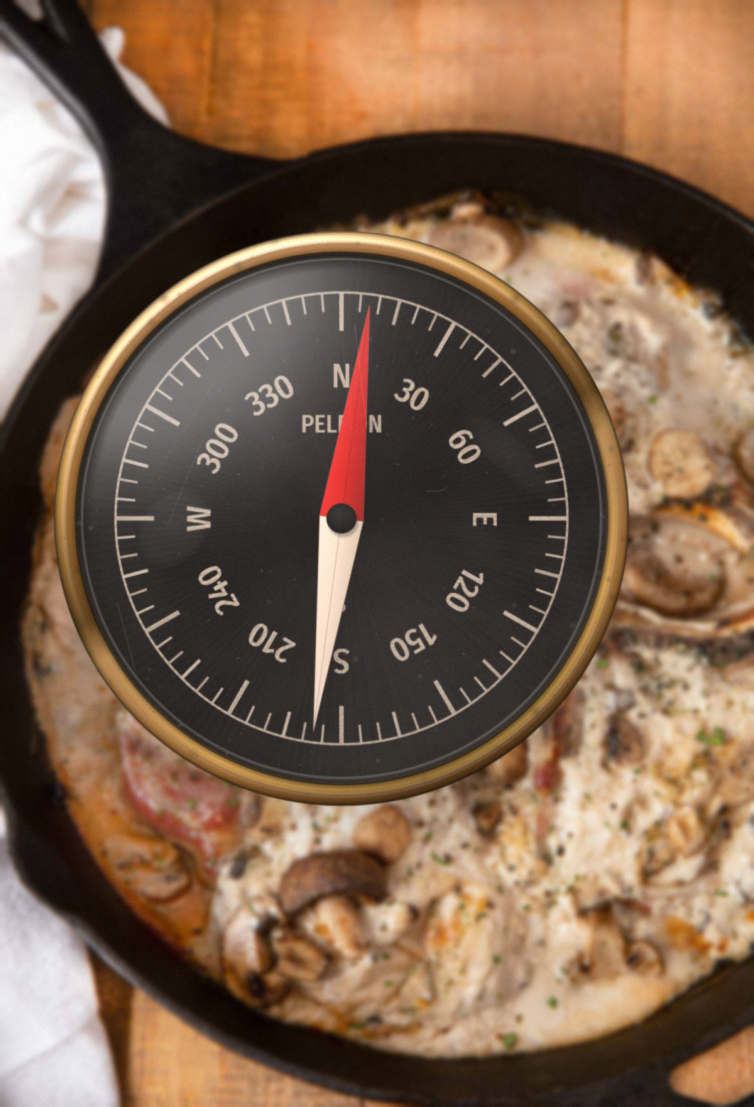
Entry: 7.5 °
